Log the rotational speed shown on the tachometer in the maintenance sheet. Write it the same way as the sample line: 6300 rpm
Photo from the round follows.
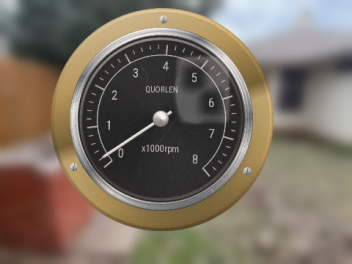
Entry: 200 rpm
